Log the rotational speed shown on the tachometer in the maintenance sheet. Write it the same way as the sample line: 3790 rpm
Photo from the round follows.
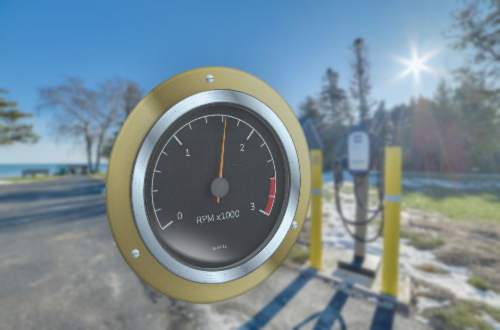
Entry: 1600 rpm
